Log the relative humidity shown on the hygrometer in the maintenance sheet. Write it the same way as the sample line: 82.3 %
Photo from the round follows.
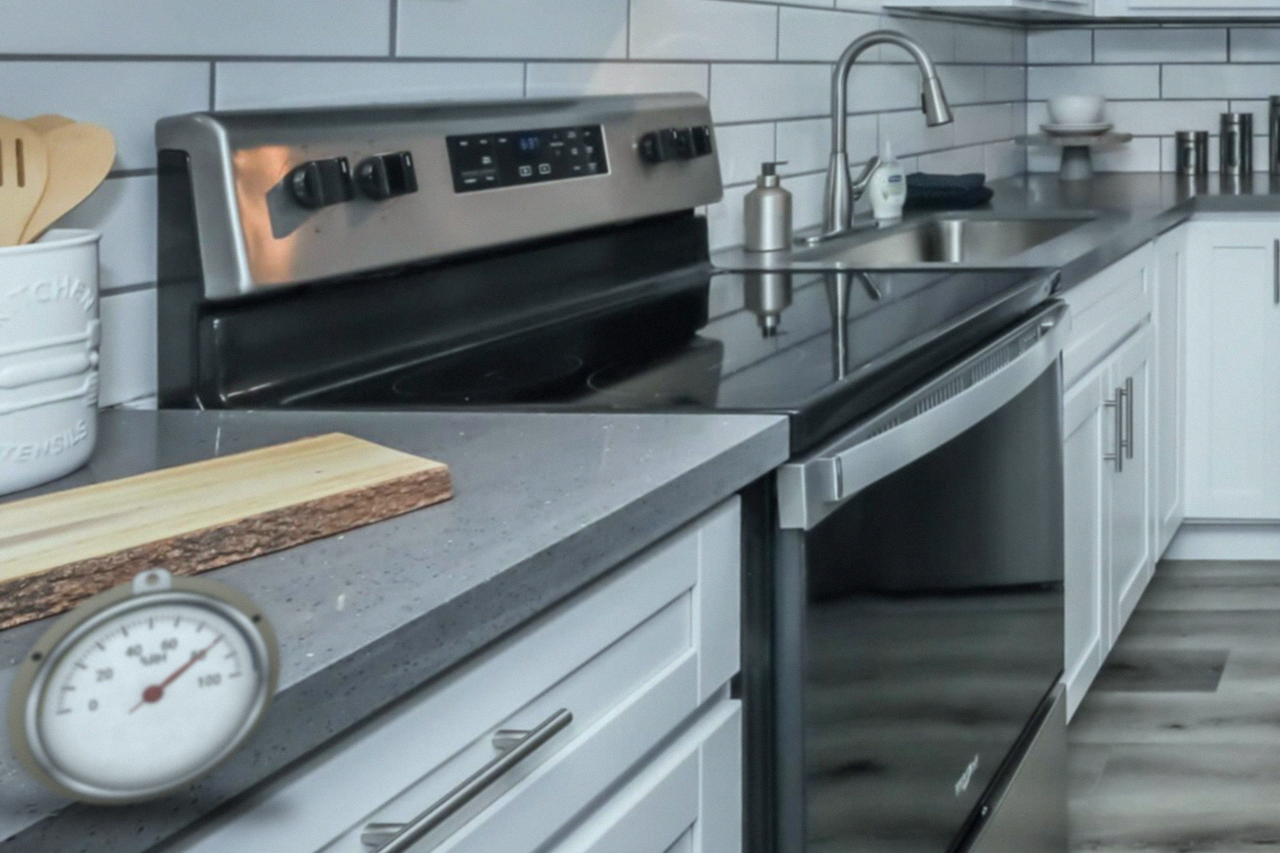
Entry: 80 %
